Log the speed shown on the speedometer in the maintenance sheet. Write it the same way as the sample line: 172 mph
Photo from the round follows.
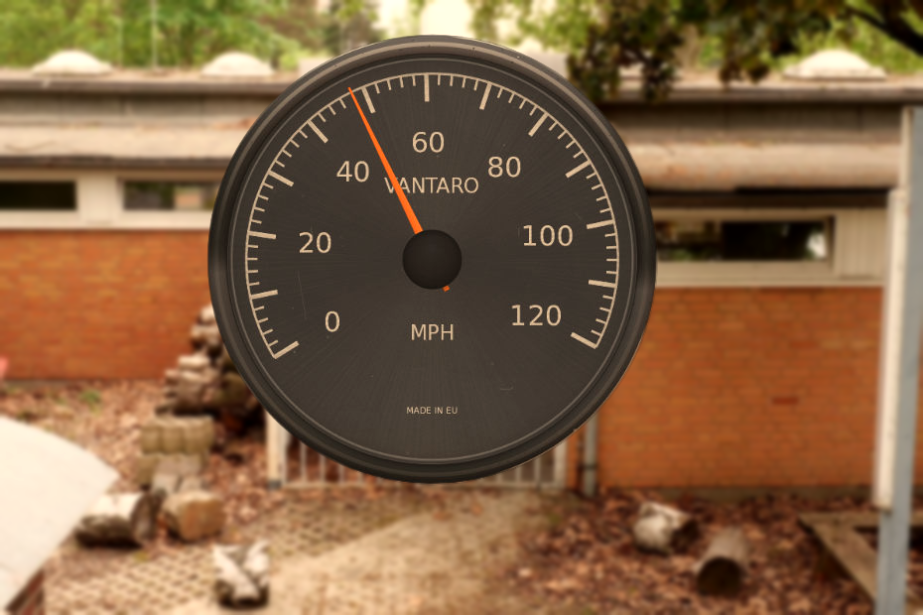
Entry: 48 mph
